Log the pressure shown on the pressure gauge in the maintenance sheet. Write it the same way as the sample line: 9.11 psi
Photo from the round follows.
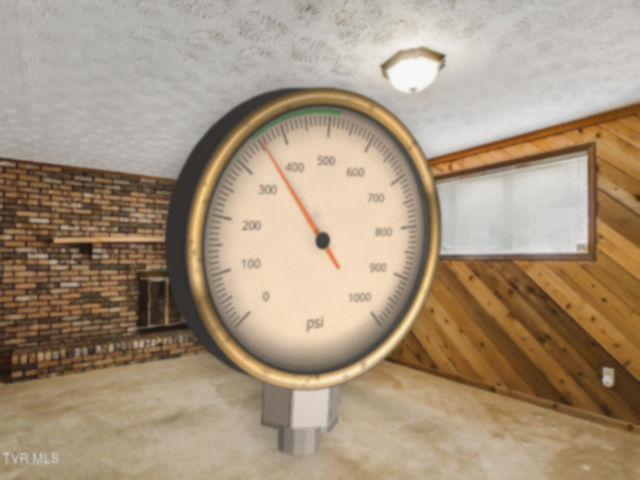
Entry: 350 psi
